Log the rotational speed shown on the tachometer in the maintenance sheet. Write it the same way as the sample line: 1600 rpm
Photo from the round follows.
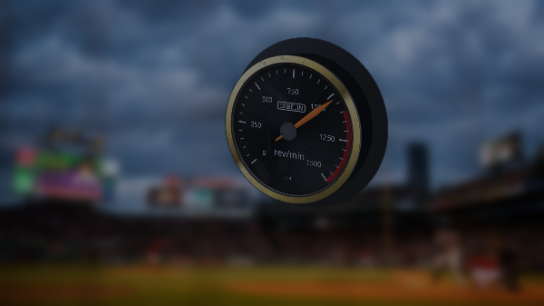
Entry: 1025 rpm
